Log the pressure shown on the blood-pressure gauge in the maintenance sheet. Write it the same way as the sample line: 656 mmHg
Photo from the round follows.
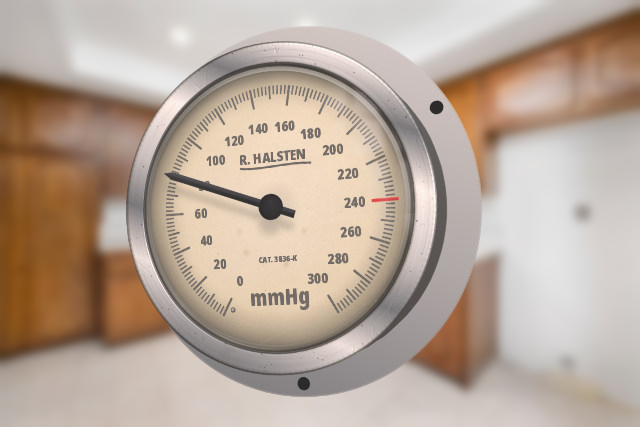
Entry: 80 mmHg
